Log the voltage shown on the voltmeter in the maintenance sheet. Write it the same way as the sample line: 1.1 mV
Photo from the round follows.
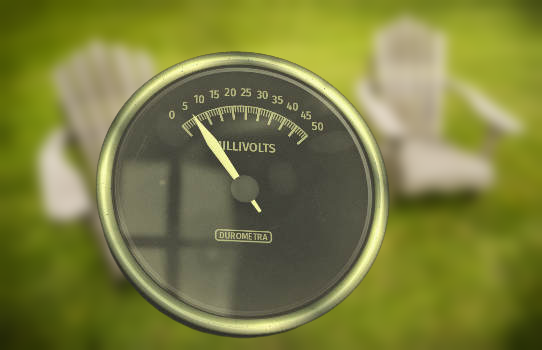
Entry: 5 mV
